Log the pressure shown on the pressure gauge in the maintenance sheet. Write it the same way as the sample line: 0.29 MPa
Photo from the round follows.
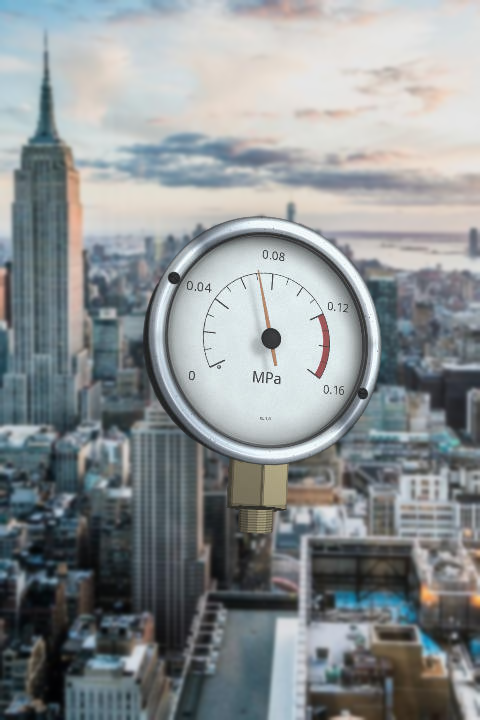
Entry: 0.07 MPa
